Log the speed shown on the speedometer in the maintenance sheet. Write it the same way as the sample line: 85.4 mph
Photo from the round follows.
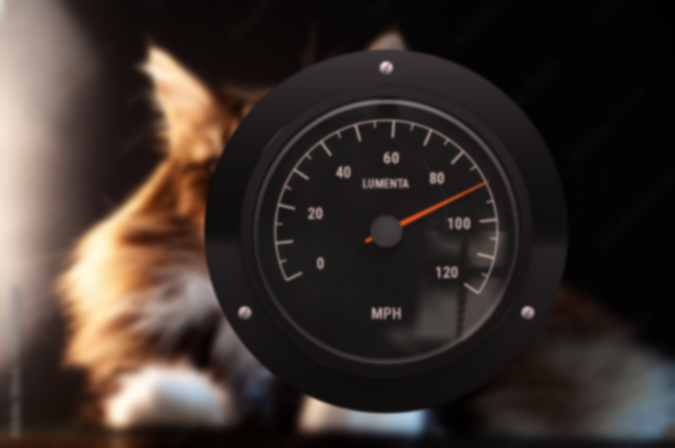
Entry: 90 mph
